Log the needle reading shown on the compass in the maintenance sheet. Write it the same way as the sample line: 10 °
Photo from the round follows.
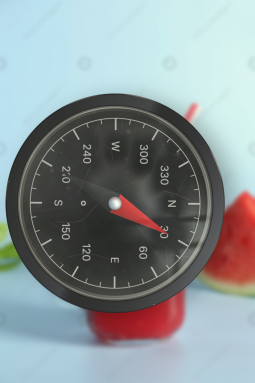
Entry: 30 °
